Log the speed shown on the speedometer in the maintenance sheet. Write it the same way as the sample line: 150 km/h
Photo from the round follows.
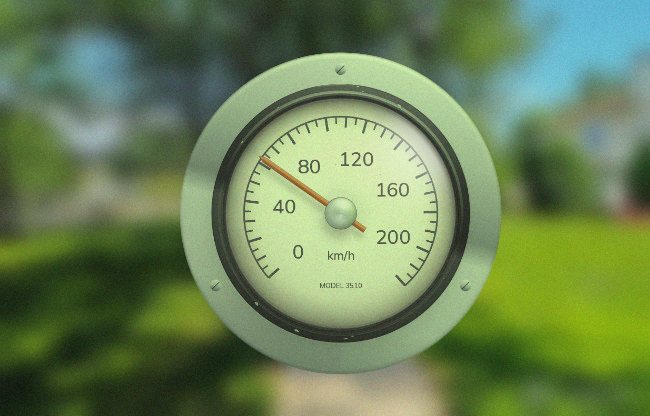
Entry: 62.5 km/h
